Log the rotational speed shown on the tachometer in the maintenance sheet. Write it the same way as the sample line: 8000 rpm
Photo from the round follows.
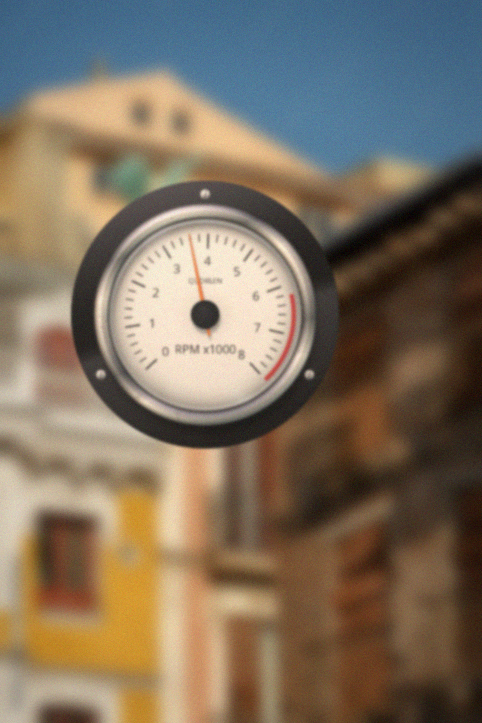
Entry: 3600 rpm
